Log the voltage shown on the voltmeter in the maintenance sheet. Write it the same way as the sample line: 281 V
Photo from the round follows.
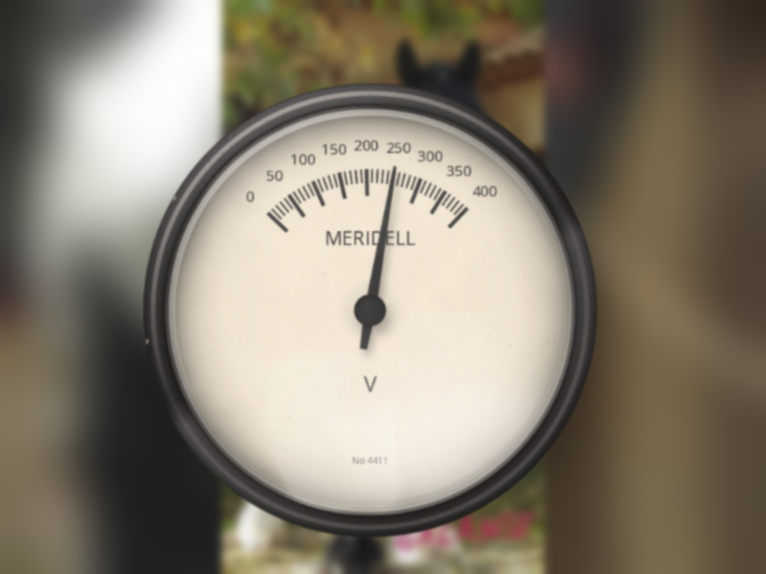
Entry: 250 V
